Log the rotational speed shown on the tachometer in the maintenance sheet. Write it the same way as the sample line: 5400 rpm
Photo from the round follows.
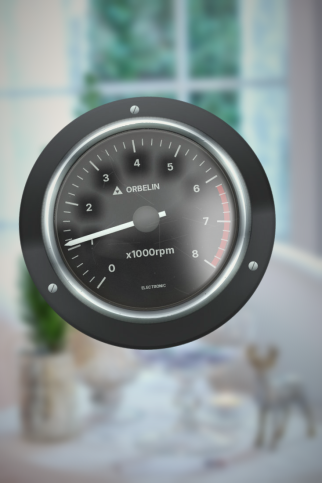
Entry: 1100 rpm
